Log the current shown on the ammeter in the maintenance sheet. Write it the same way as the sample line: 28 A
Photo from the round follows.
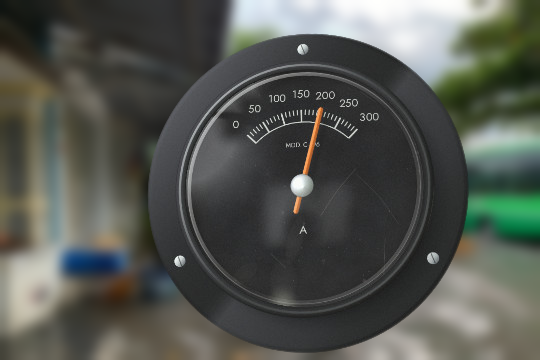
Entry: 200 A
